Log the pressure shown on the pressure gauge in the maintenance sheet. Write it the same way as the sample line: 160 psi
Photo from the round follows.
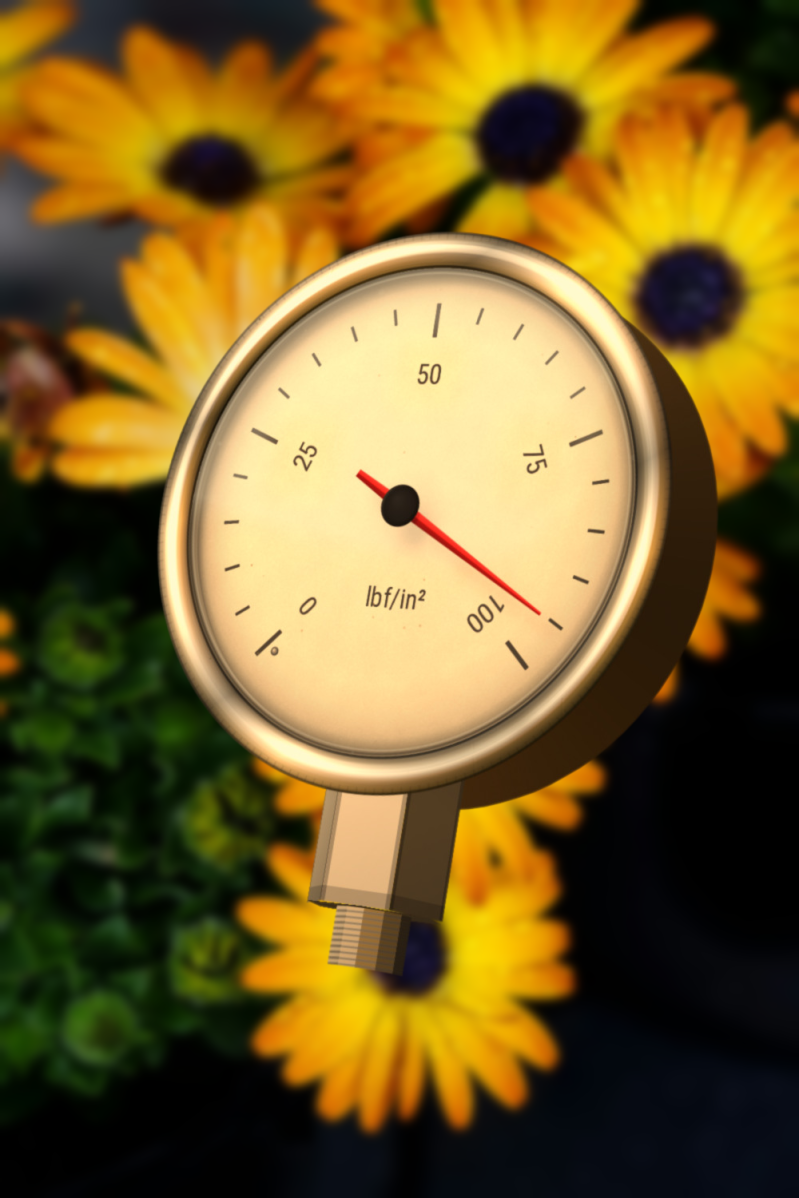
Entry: 95 psi
